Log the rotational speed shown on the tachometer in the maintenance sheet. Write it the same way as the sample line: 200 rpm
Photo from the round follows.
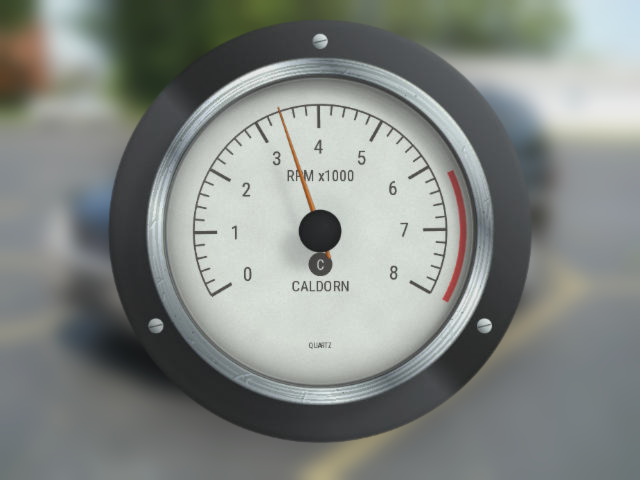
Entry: 3400 rpm
